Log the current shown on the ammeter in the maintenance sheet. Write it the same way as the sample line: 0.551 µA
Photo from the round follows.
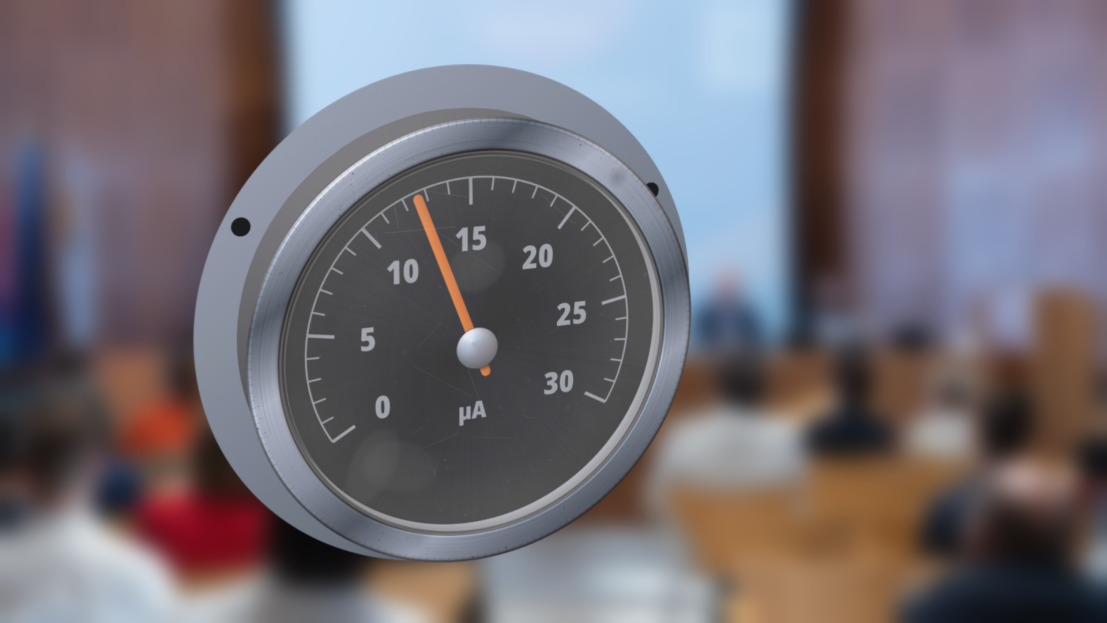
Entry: 12.5 µA
